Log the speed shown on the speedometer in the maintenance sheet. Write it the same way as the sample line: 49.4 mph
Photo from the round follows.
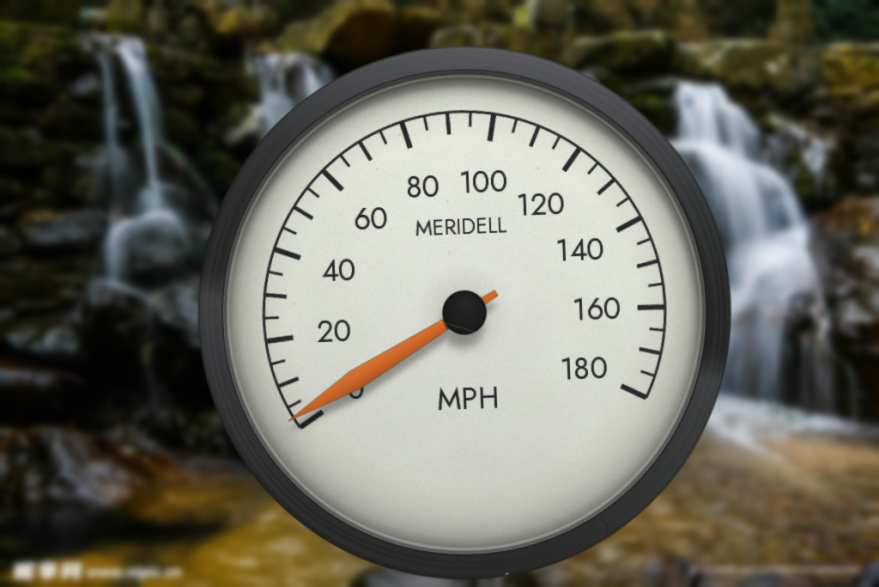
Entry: 2.5 mph
